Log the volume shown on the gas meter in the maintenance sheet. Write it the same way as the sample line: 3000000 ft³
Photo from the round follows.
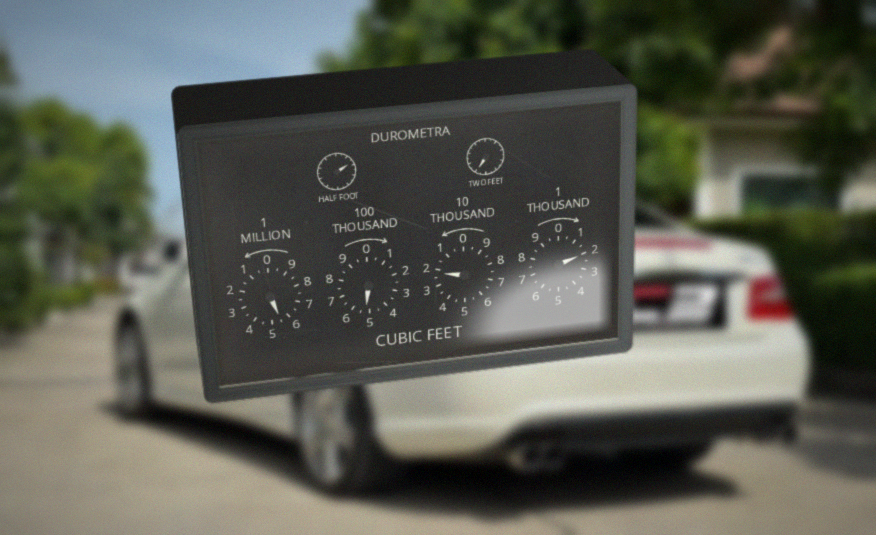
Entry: 552200 ft³
